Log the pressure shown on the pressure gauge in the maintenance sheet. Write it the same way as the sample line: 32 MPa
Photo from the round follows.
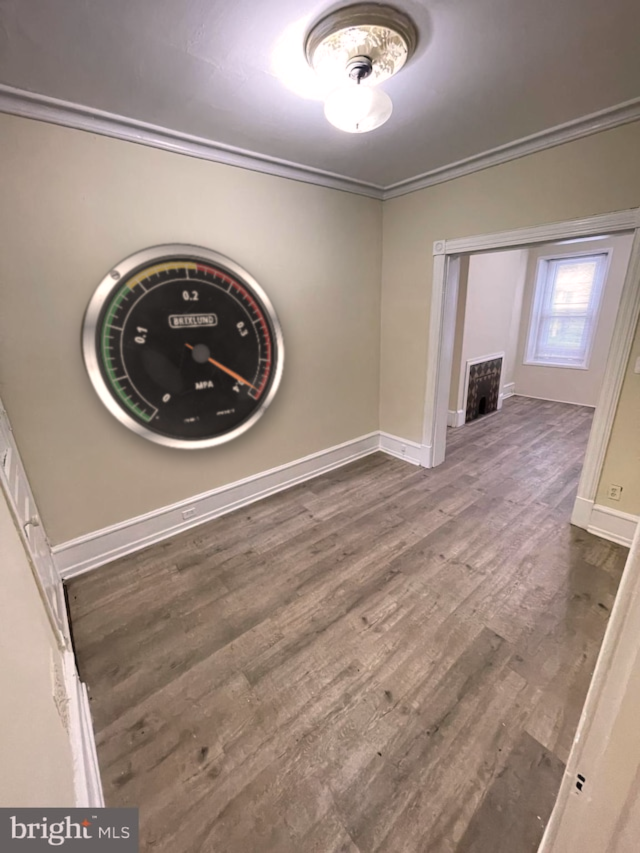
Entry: 0.39 MPa
